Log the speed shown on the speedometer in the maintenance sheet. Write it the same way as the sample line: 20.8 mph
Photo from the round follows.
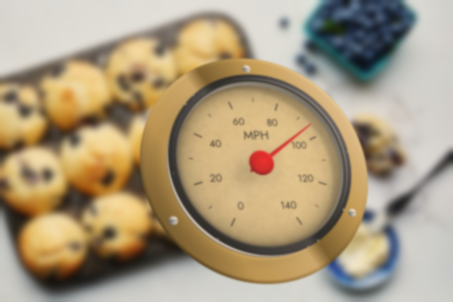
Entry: 95 mph
